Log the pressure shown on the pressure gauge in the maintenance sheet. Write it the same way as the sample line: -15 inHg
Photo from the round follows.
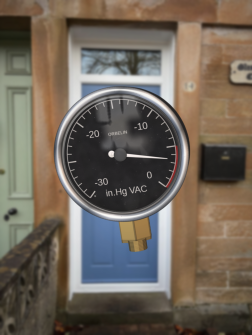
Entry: -3.5 inHg
